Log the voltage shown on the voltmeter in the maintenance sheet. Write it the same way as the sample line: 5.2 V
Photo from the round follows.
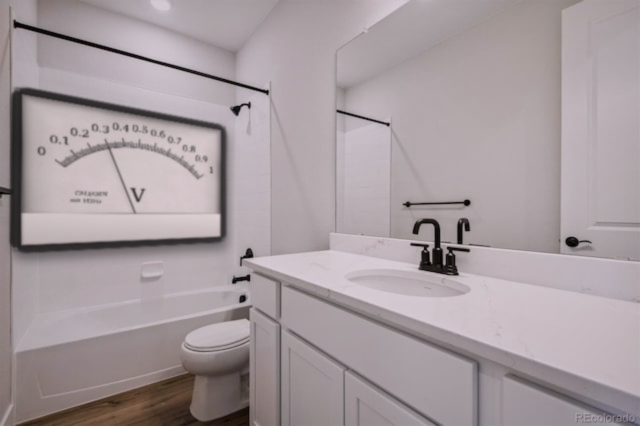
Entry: 0.3 V
